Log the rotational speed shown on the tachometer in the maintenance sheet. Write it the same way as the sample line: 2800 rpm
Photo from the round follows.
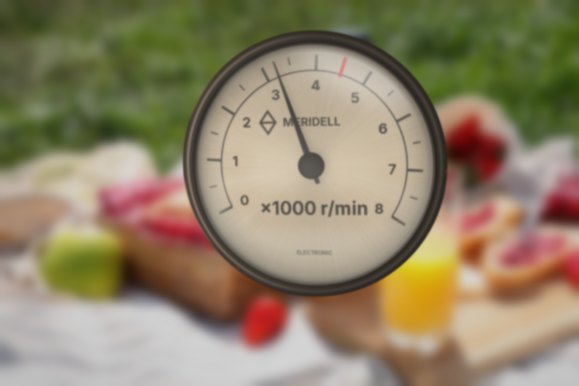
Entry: 3250 rpm
